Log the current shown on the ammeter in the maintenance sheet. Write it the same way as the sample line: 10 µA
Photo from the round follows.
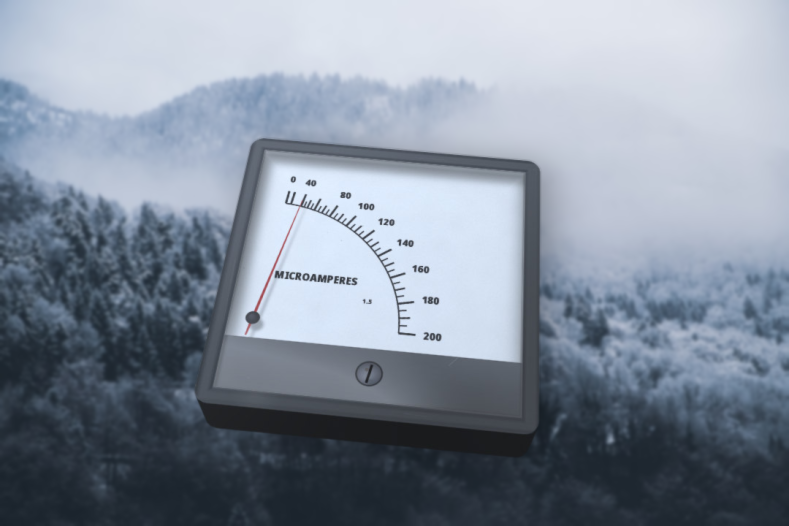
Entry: 40 µA
